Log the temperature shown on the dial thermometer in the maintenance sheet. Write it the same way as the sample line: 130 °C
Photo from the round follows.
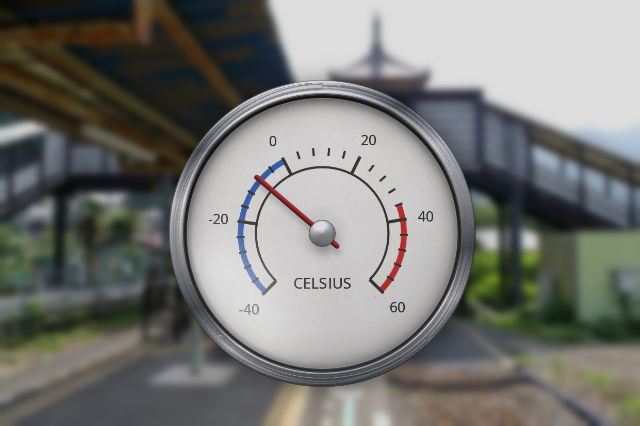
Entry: -8 °C
